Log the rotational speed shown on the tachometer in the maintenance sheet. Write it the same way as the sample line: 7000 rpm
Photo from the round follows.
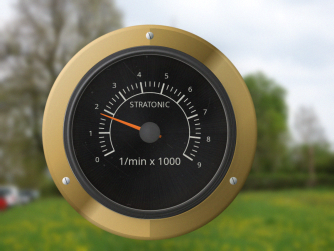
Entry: 1800 rpm
